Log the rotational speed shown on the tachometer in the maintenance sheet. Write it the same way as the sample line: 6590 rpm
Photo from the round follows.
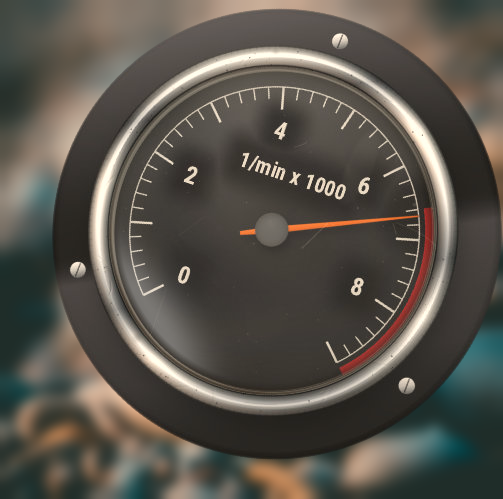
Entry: 6700 rpm
